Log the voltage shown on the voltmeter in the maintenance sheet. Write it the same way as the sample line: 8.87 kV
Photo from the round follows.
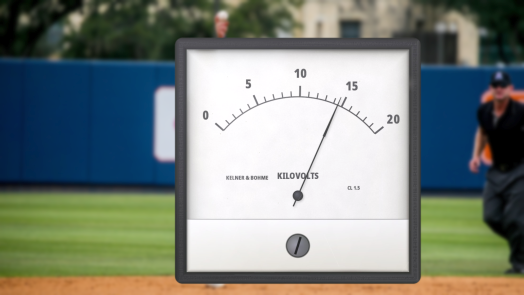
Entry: 14.5 kV
